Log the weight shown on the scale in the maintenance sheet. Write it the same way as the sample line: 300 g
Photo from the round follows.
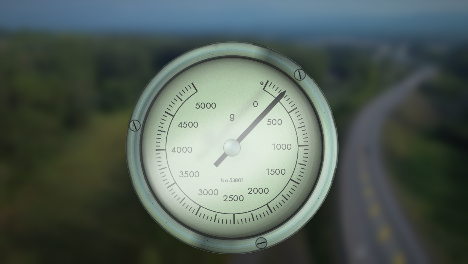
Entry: 250 g
